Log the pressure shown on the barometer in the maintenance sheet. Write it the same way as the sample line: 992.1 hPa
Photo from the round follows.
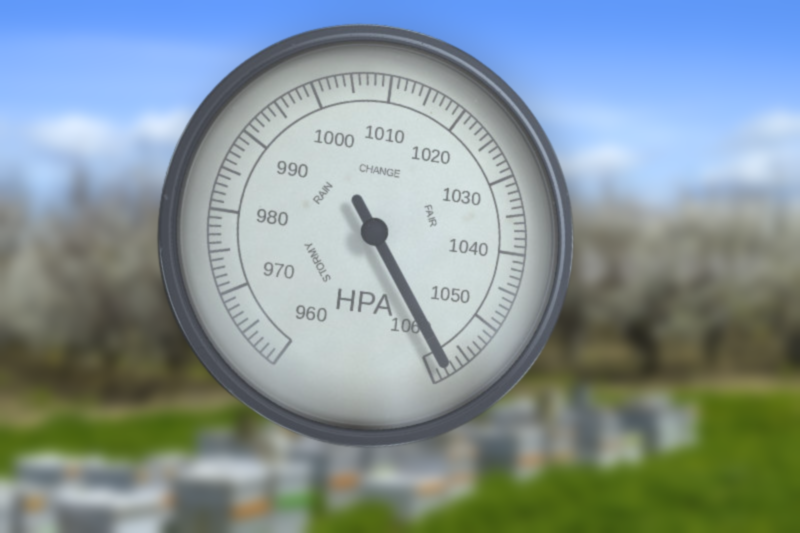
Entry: 1058 hPa
